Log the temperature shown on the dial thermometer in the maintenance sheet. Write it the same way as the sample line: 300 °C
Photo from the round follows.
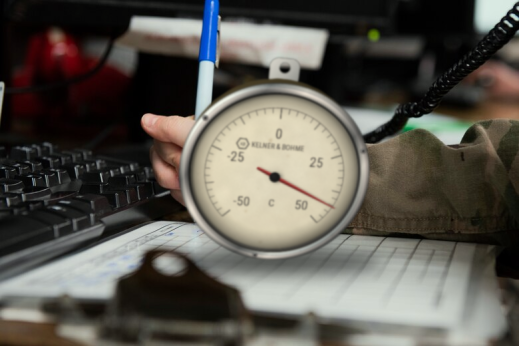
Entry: 42.5 °C
